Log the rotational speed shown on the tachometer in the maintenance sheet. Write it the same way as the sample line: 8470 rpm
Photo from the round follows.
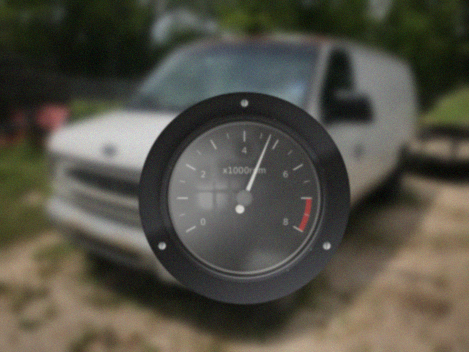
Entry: 4750 rpm
